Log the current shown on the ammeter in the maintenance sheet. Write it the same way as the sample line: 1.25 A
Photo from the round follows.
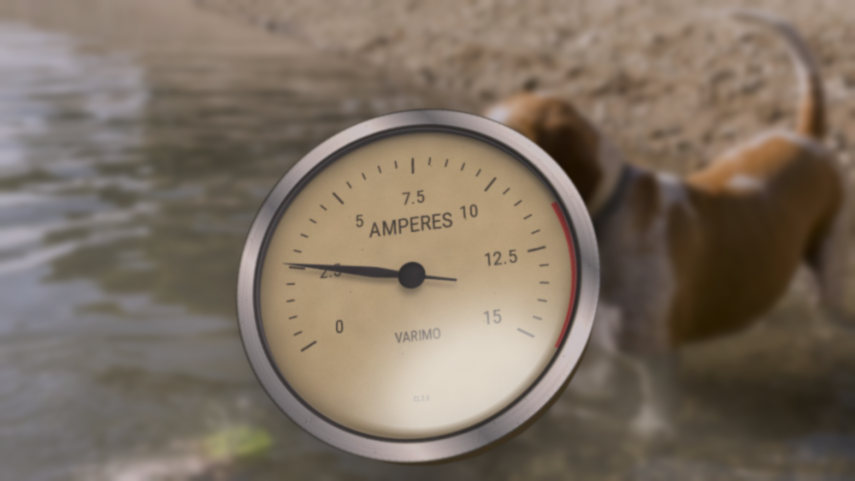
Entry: 2.5 A
